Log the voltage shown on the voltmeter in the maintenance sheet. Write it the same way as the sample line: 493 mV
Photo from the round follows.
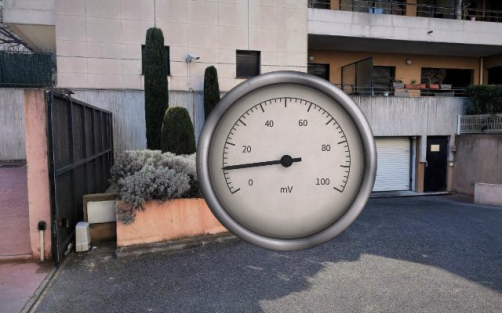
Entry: 10 mV
